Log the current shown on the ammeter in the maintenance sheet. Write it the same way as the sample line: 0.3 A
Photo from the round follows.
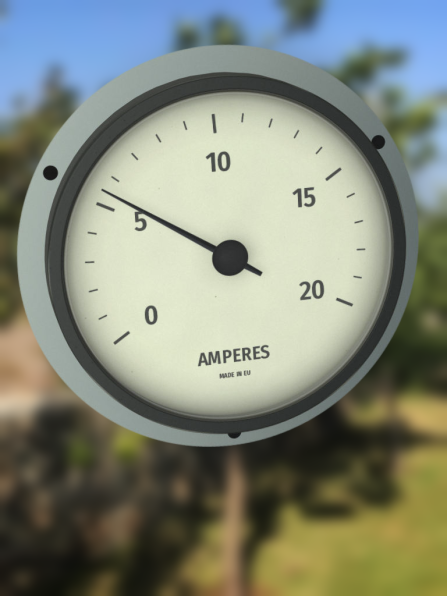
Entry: 5.5 A
